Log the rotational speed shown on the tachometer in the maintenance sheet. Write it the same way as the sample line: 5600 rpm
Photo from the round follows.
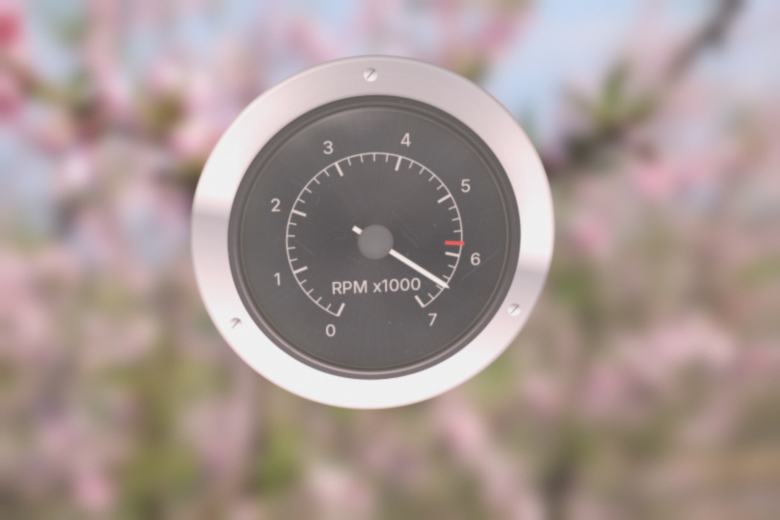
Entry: 6500 rpm
